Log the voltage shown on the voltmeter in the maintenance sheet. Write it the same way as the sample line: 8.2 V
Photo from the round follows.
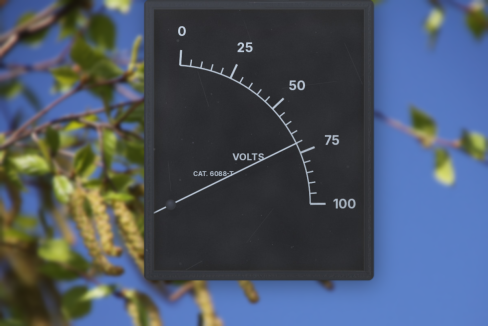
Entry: 70 V
